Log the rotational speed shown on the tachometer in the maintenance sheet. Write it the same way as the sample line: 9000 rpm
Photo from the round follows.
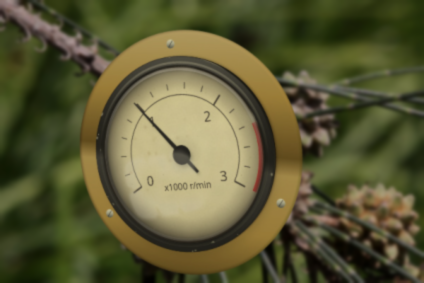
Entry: 1000 rpm
